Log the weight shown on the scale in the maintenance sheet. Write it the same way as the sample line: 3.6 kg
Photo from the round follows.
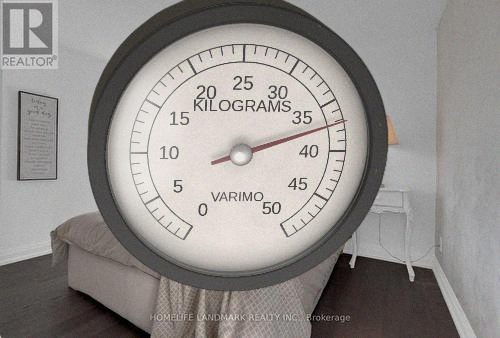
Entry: 37 kg
